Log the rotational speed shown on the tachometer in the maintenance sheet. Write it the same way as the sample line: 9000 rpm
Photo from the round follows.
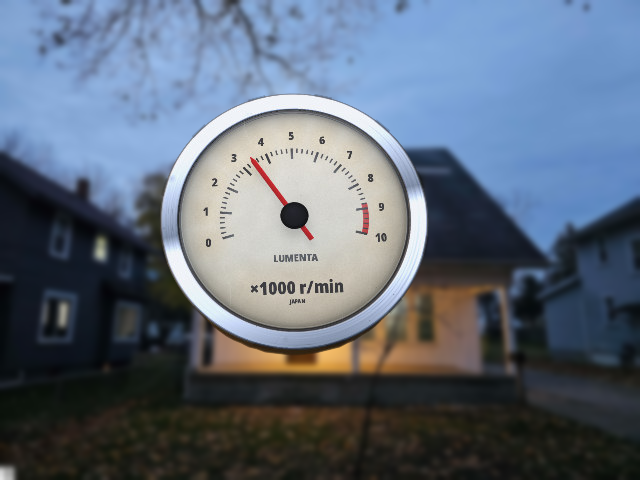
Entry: 3400 rpm
